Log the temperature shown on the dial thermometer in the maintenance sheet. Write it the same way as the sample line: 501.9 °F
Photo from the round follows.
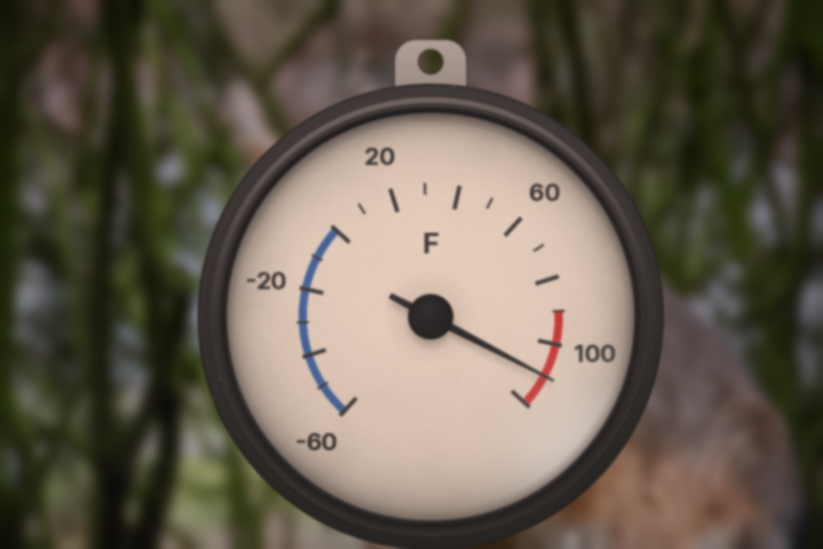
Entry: 110 °F
